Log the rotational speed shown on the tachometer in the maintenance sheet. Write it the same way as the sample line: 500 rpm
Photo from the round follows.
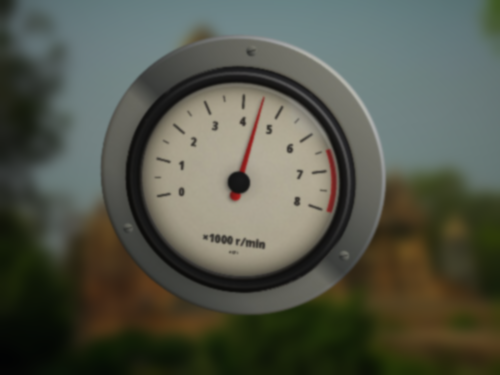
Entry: 4500 rpm
